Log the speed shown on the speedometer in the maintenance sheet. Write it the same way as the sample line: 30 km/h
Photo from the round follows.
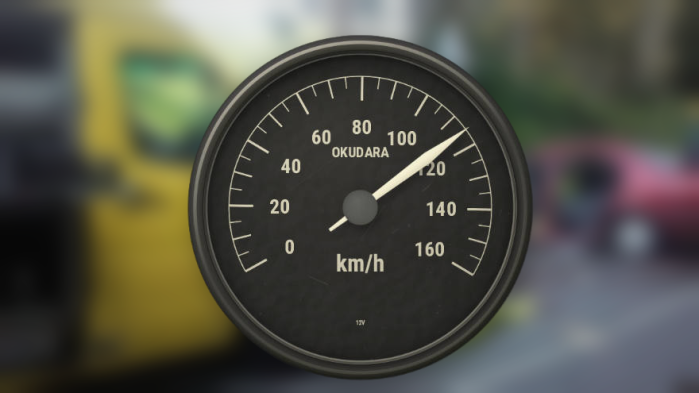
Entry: 115 km/h
